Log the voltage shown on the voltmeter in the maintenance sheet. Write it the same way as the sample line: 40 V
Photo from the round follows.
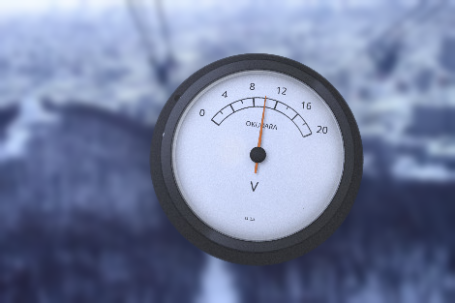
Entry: 10 V
